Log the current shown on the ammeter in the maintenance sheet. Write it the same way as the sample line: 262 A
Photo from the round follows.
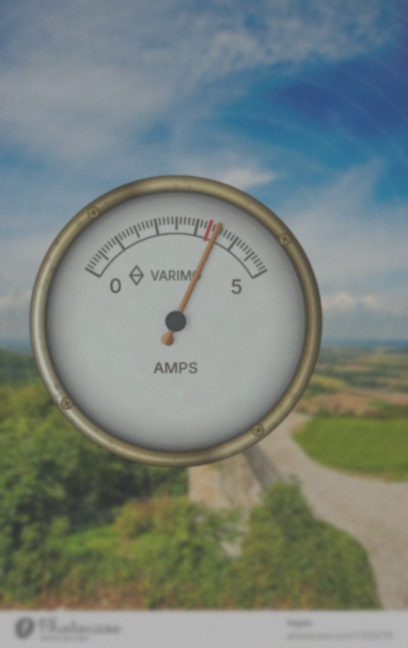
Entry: 3.5 A
